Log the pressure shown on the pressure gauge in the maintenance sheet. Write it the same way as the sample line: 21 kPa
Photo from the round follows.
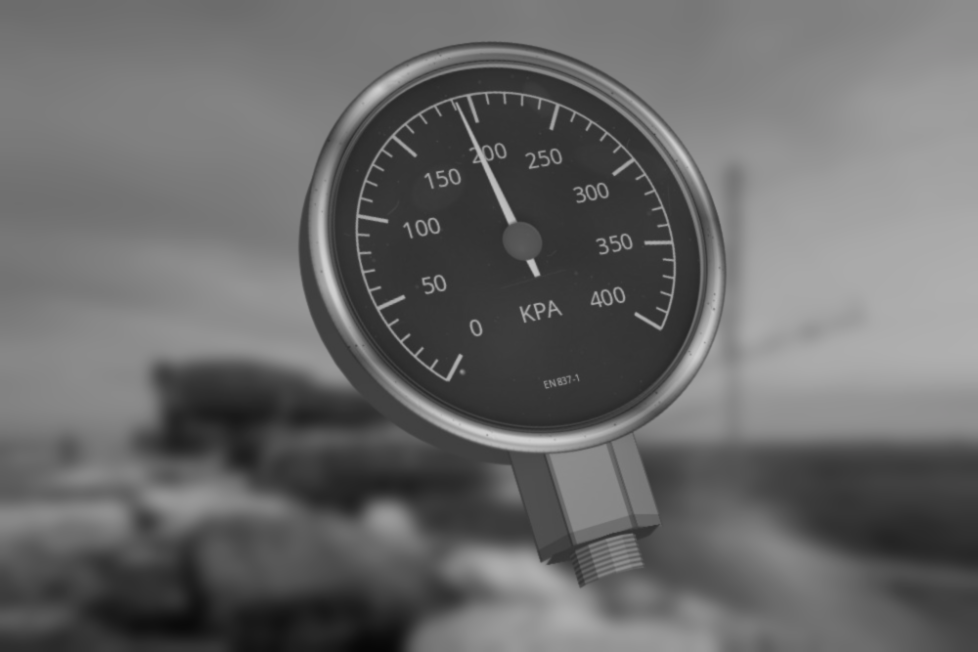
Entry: 190 kPa
